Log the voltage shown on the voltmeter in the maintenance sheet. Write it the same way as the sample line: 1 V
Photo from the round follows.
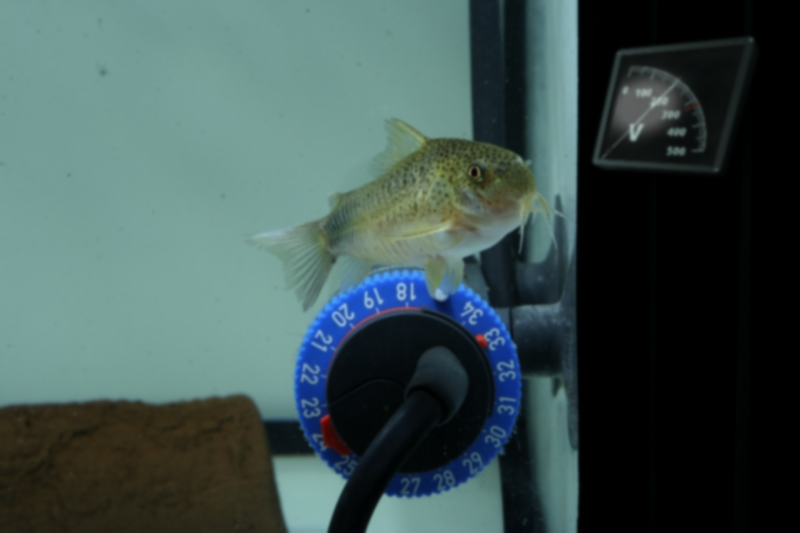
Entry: 200 V
